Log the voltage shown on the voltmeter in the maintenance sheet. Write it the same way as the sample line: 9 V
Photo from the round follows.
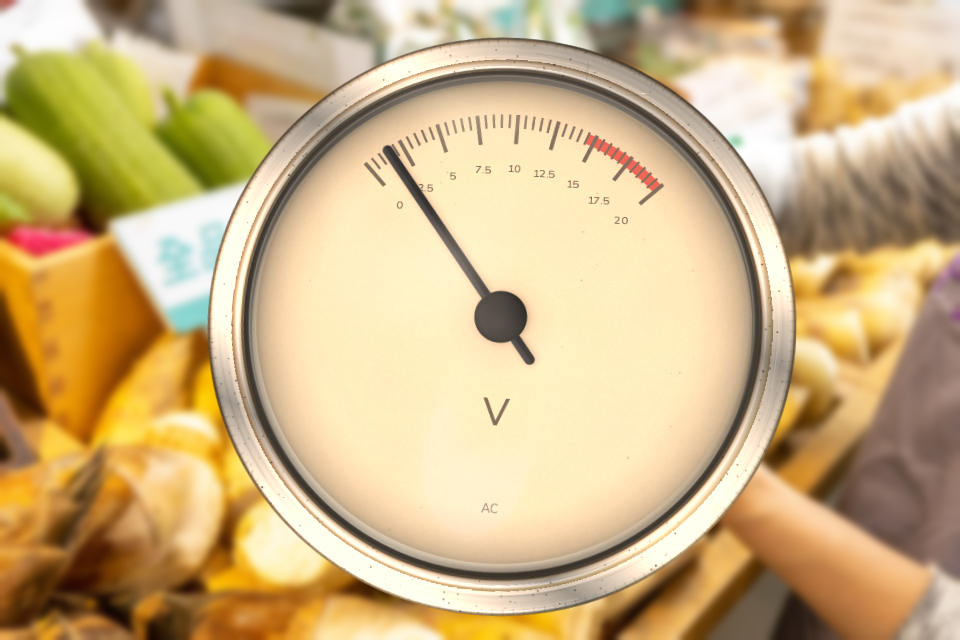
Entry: 1.5 V
